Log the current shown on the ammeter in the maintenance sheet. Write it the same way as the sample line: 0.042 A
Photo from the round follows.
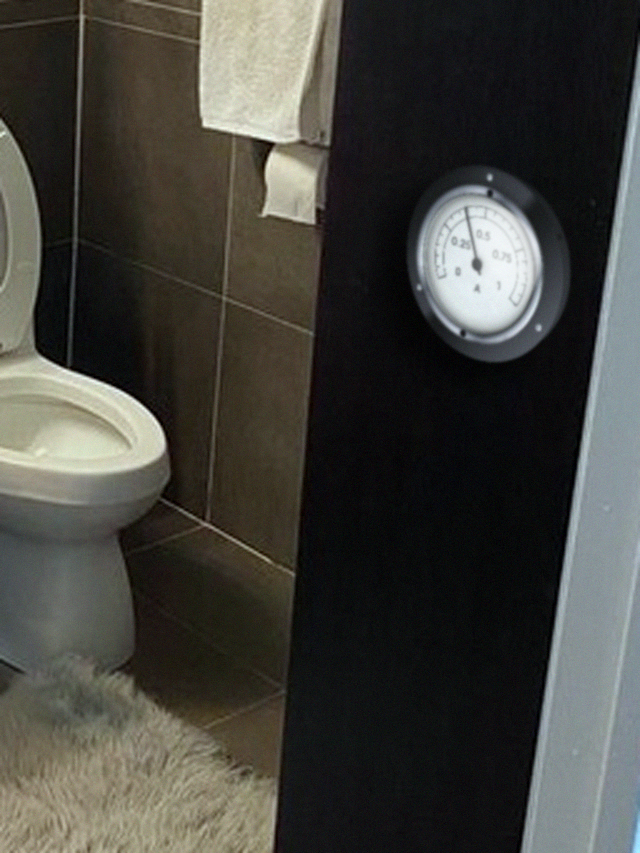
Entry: 0.4 A
